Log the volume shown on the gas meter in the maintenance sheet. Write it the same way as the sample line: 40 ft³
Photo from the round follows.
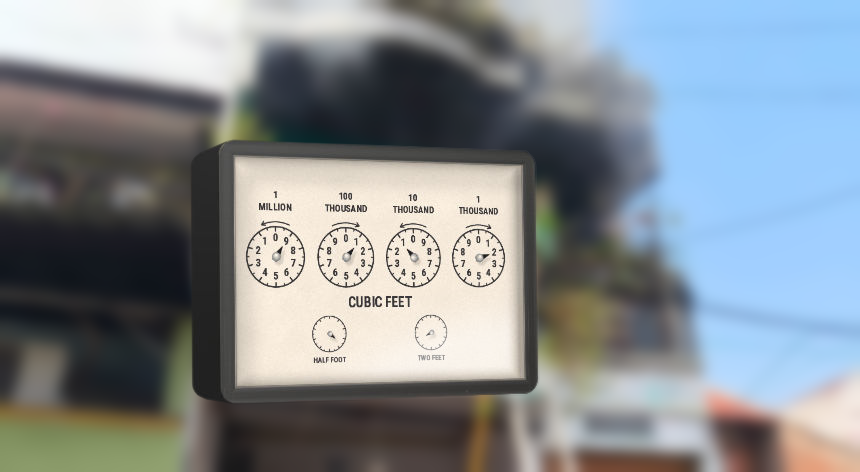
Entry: 911200 ft³
